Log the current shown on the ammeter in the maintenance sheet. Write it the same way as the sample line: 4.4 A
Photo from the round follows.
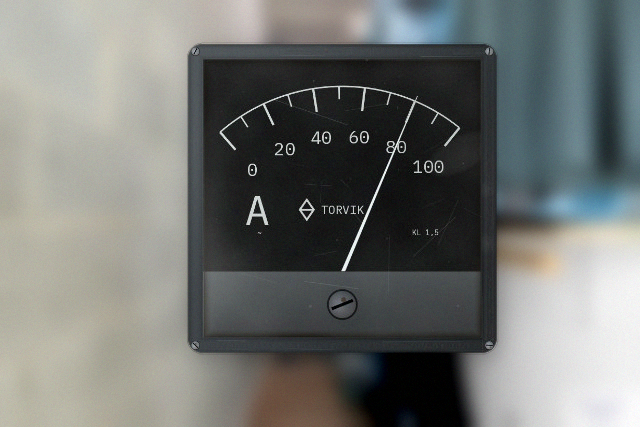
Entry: 80 A
